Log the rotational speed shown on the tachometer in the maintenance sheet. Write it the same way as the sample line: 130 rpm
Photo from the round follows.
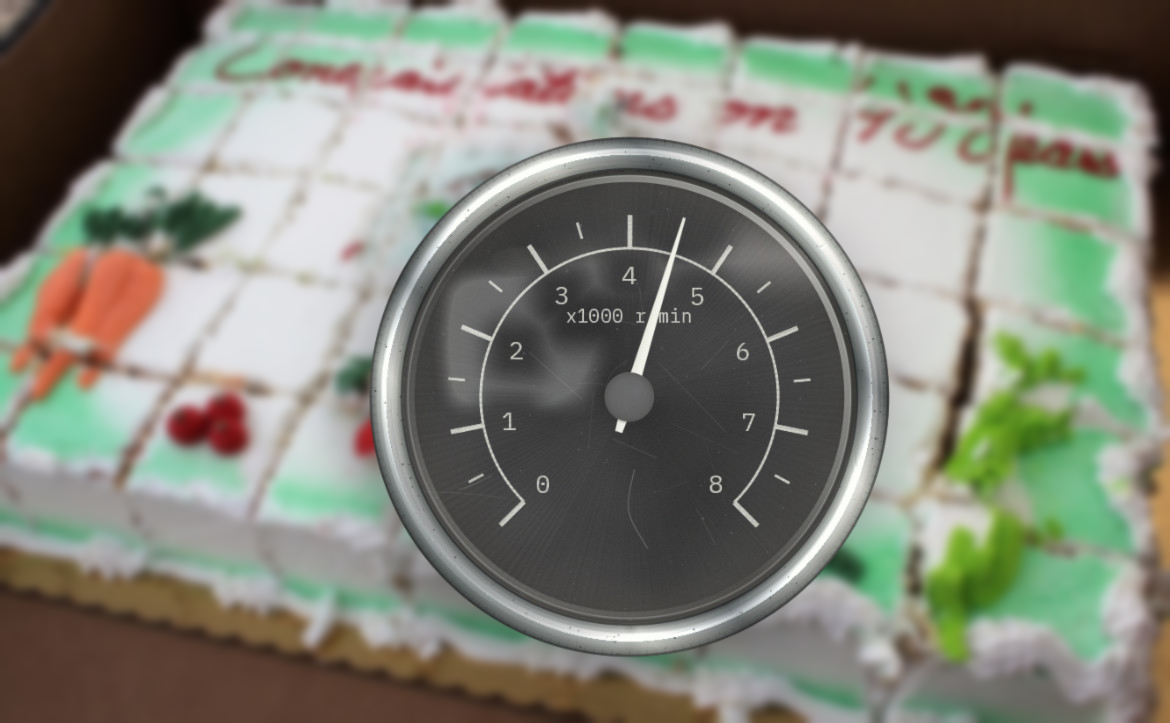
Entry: 4500 rpm
